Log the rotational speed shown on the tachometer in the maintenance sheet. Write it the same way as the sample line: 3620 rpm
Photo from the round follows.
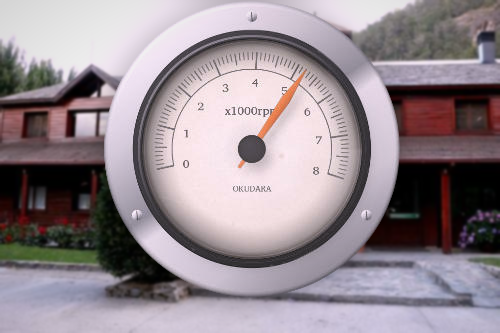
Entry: 5200 rpm
